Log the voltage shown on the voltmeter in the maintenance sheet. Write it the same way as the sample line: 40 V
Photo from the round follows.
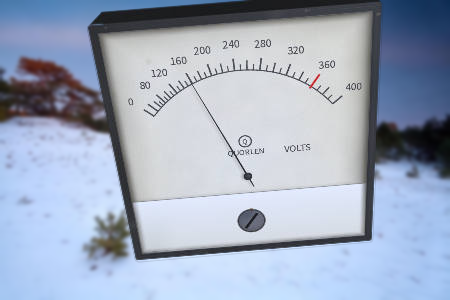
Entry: 160 V
